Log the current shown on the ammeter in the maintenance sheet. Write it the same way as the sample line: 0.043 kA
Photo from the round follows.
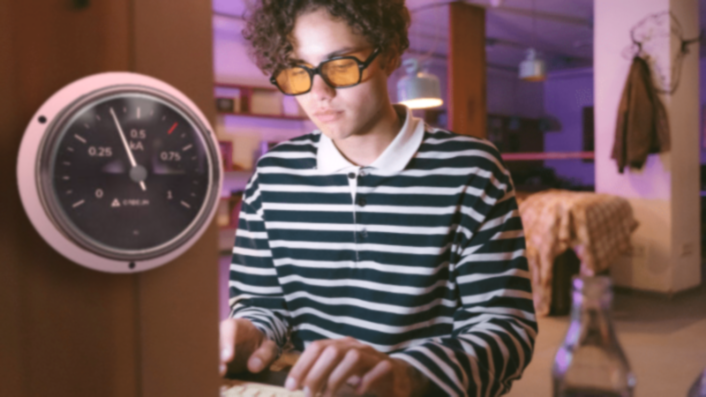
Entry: 0.4 kA
